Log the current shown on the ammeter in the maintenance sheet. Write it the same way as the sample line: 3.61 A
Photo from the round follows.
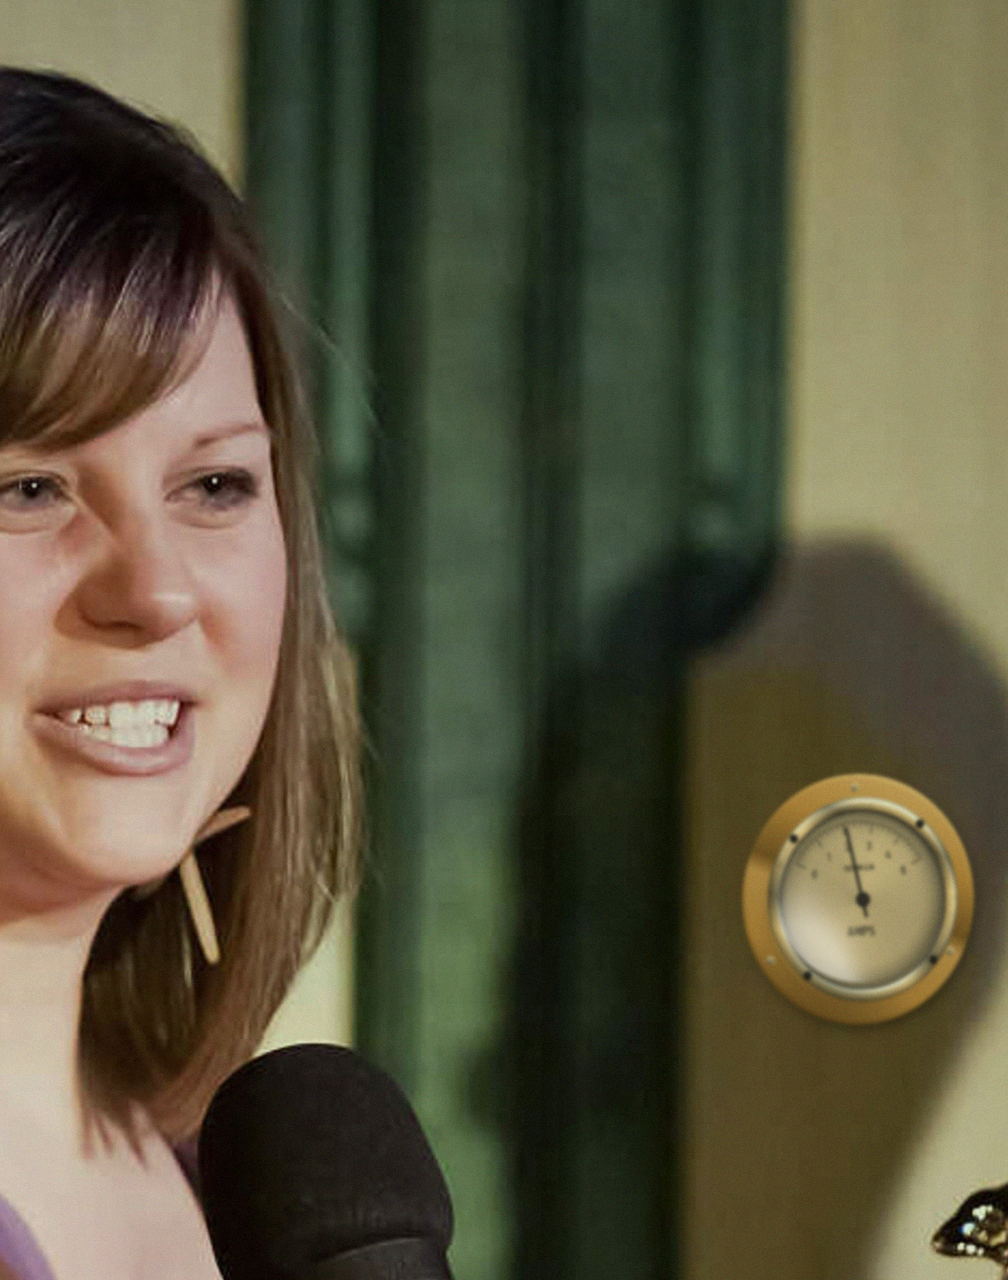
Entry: 2 A
